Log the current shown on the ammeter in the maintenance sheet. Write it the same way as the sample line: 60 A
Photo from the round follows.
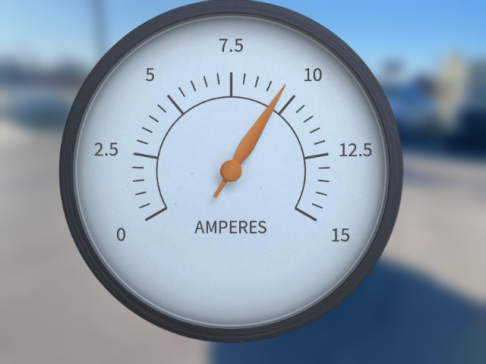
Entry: 9.5 A
